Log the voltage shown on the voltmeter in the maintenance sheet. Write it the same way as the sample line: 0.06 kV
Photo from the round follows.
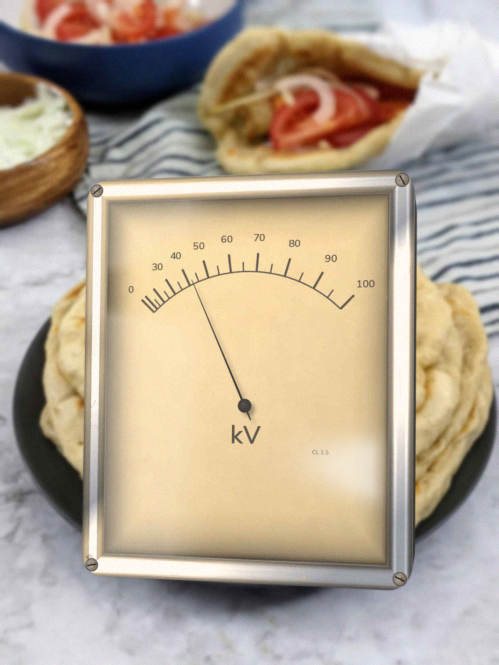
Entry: 42.5 kV
